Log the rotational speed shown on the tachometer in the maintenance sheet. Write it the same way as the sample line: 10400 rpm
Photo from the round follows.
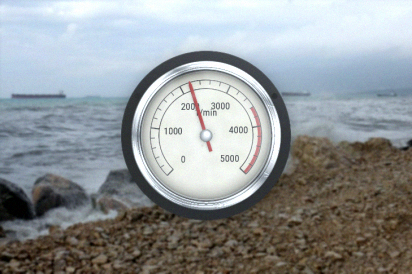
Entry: 2200 rpm
